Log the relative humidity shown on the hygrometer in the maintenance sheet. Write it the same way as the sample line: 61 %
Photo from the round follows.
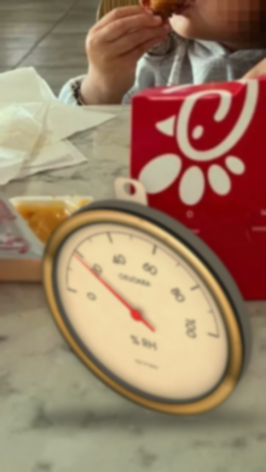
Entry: 20 %
